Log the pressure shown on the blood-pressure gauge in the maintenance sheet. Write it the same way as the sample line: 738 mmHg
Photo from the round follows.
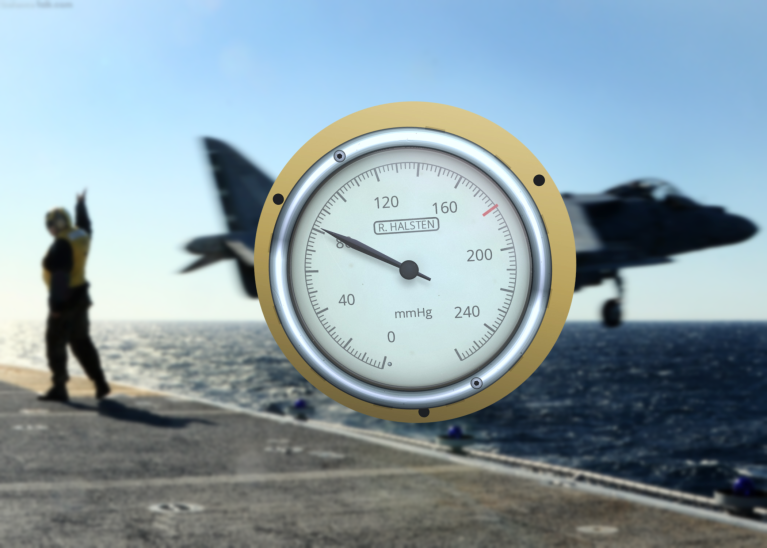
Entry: 82 mmHg
